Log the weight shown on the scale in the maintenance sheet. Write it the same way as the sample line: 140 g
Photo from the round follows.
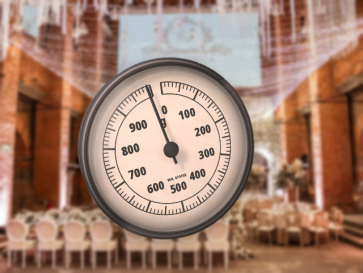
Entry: 990 g
